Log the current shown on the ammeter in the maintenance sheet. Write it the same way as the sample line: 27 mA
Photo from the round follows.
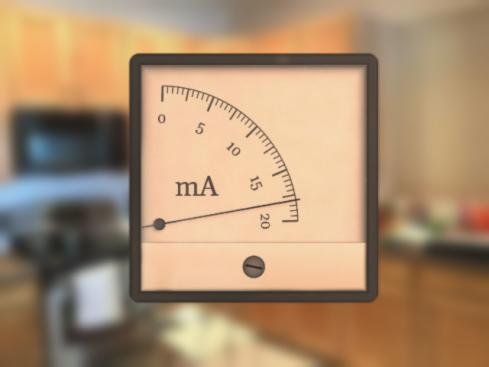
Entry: 18 mA
